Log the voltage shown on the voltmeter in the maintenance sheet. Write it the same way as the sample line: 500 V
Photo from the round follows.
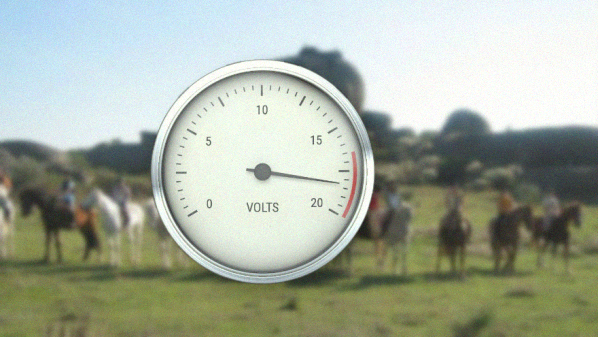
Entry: 18.25 V
